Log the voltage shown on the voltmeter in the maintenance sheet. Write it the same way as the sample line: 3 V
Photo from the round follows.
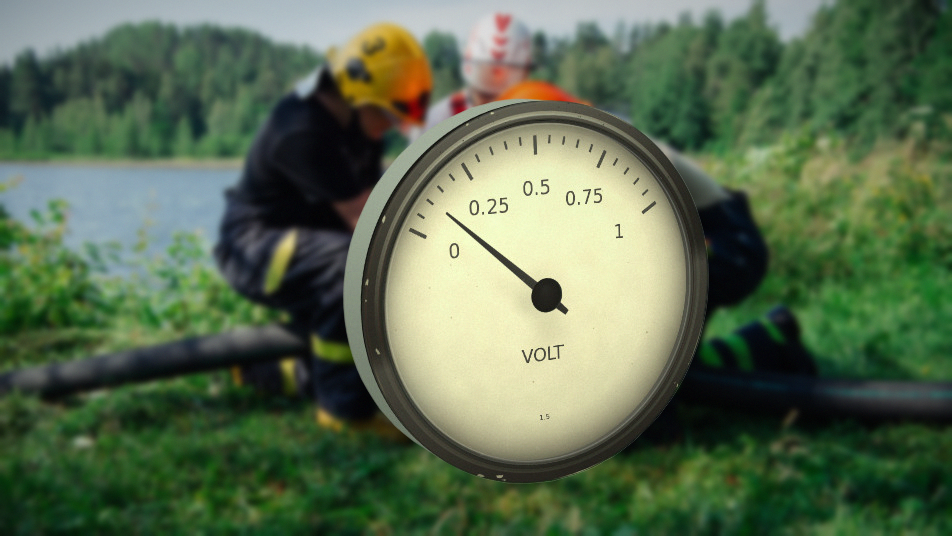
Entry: 0.1 V
